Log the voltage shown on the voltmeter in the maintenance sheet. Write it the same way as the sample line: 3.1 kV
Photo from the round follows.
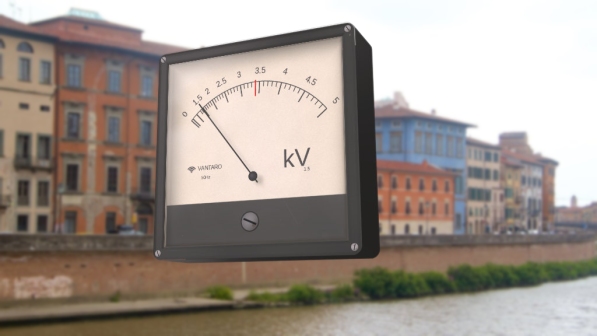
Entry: 1.5 kV
